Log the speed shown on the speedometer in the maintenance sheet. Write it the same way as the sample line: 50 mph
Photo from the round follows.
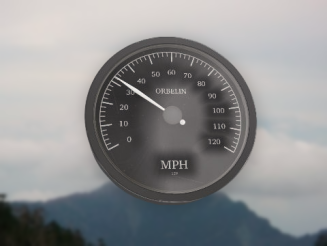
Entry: 32 mph
